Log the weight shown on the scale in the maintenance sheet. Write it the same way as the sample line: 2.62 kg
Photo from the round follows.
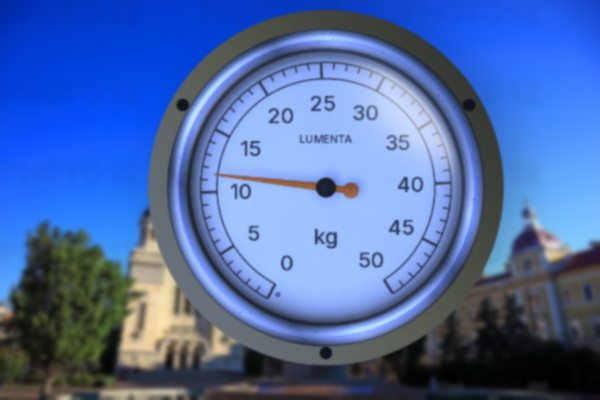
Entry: 11.5 kg
